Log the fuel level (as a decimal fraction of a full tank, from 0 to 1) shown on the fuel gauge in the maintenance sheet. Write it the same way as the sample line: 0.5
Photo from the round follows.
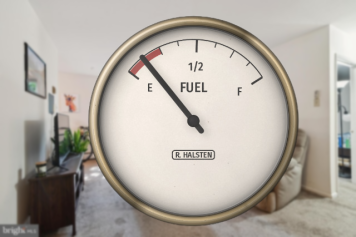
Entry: 0.125
